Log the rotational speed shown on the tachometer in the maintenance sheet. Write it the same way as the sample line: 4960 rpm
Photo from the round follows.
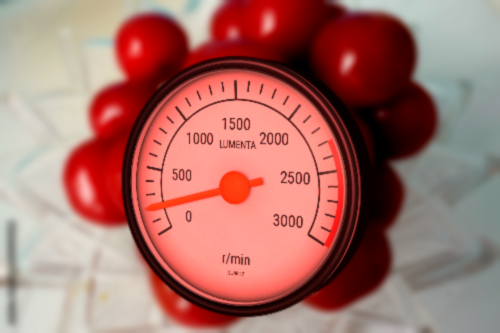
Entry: 200 rpm
